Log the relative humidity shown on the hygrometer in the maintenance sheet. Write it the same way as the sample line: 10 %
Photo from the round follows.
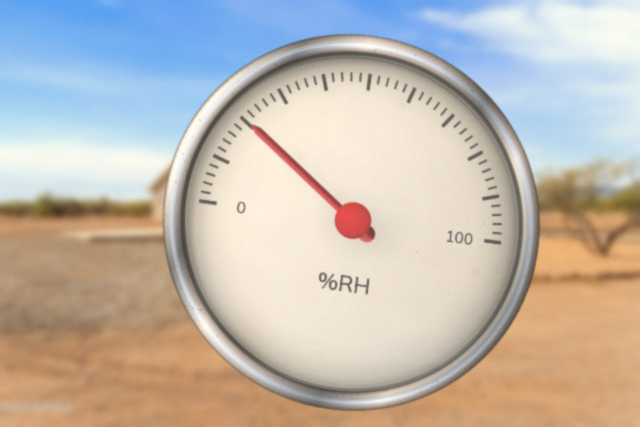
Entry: 20 %
